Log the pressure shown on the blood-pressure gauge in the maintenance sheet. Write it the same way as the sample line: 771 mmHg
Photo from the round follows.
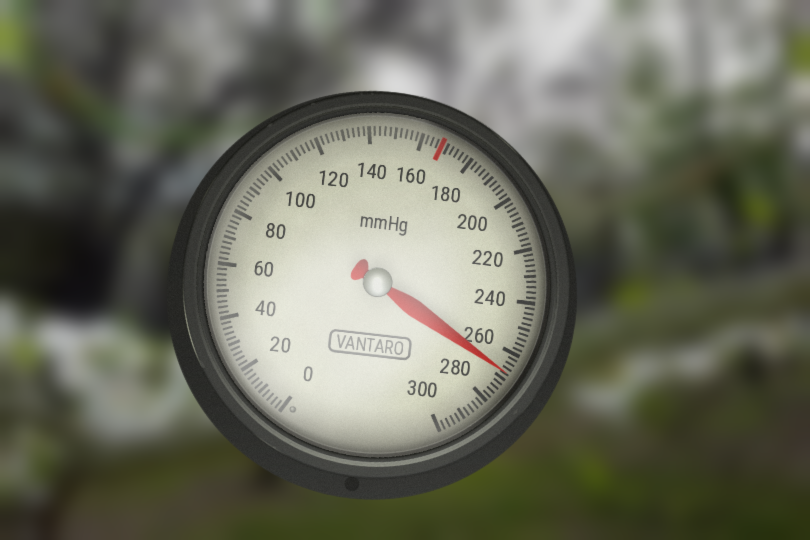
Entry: 268 mmHg
